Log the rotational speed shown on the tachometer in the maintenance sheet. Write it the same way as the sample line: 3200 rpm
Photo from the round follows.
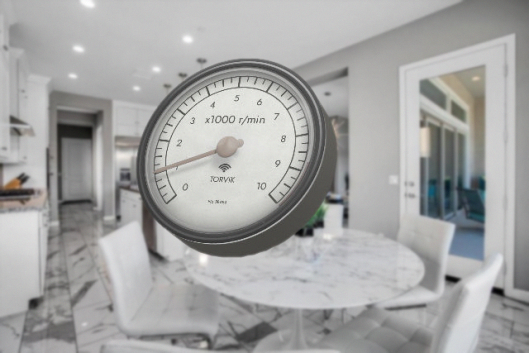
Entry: 1000 rpm
